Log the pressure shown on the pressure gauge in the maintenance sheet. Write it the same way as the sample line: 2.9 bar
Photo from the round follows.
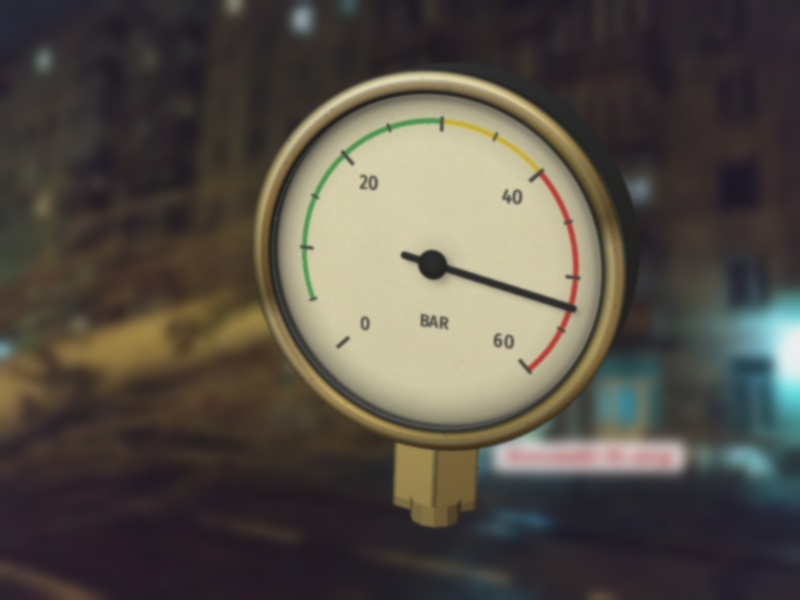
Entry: 52.5 bar
